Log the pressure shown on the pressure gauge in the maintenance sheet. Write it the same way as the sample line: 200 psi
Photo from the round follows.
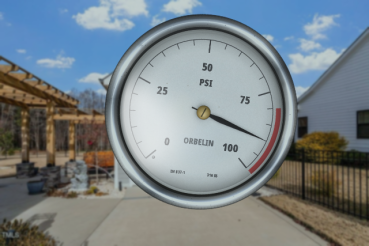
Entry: 90 psi
